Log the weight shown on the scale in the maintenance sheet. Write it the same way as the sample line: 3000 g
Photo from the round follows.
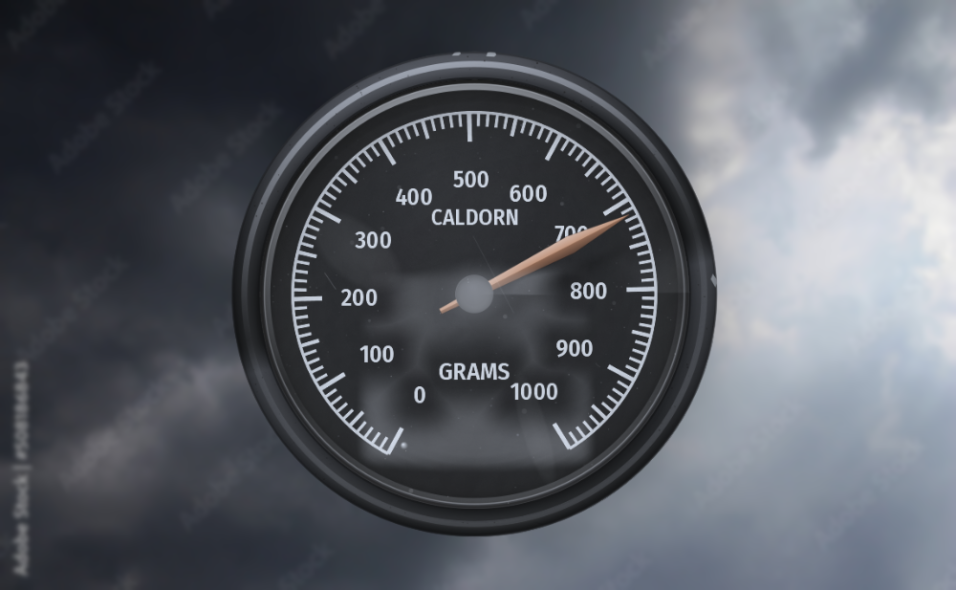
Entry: 715 g
